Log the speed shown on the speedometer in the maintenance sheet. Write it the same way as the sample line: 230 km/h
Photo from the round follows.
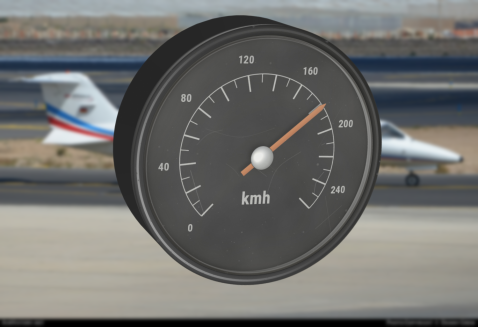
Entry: 180 km/h
